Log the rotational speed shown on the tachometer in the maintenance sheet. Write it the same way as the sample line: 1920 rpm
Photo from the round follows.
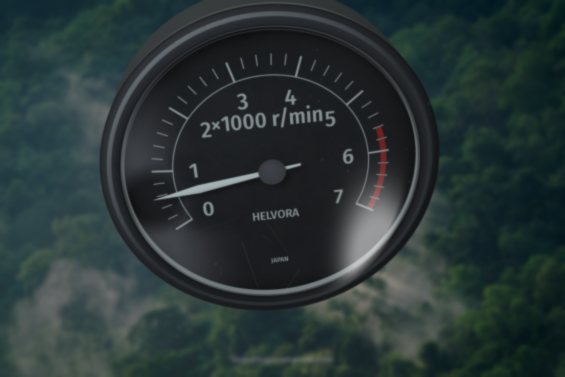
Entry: 600 rpm
